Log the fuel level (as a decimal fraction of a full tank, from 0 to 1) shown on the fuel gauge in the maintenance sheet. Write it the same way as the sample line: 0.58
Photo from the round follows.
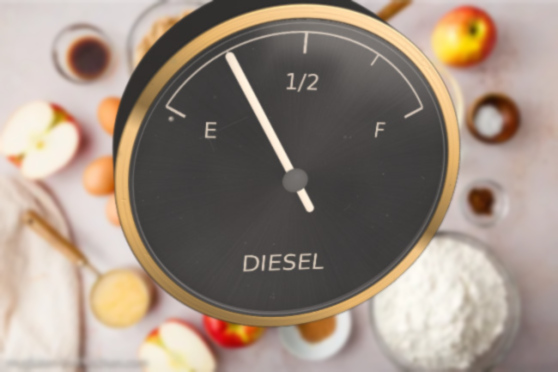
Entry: 0.25
